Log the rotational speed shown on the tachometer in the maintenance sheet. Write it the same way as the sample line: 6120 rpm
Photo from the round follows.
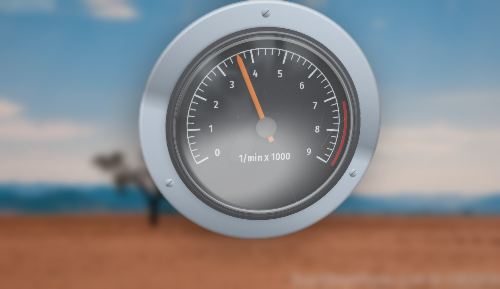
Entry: 3600 rpm
